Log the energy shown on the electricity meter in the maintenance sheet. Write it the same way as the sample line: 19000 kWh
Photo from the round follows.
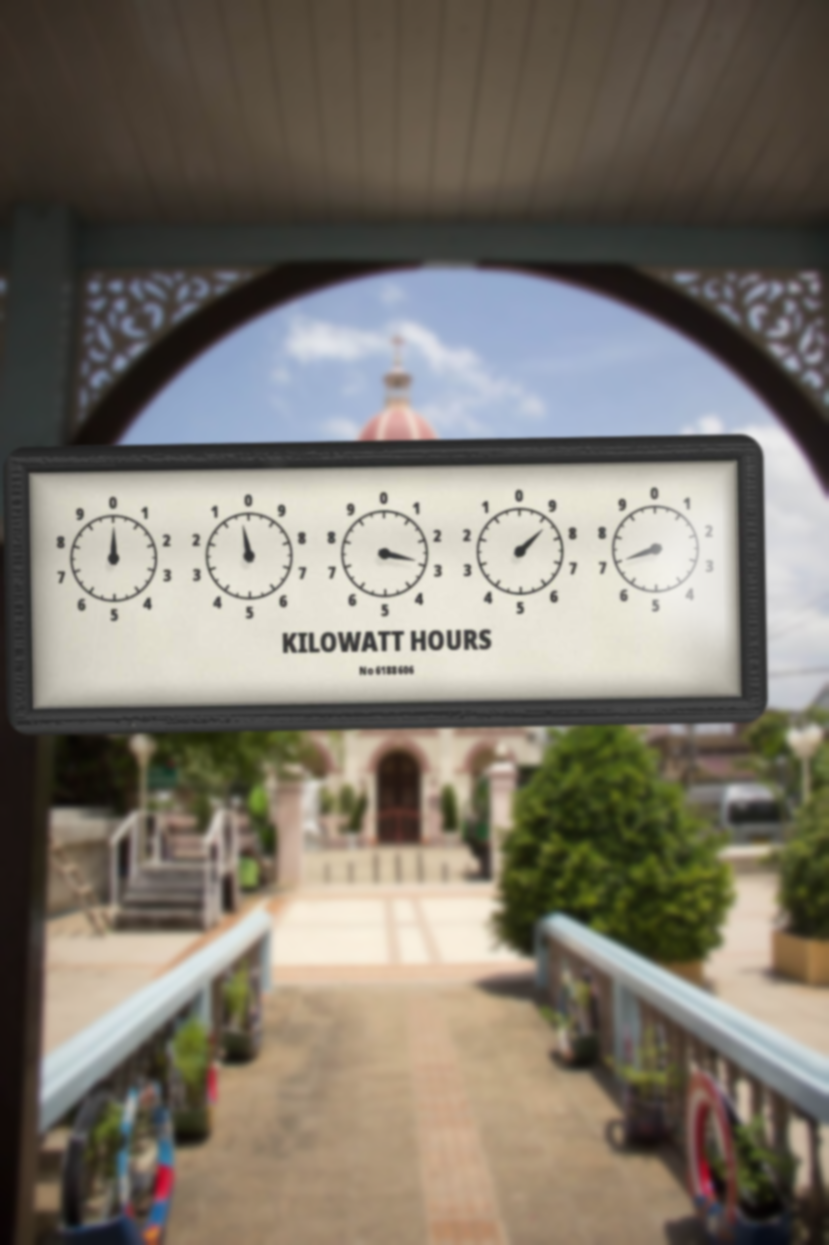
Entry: 287 kWh
